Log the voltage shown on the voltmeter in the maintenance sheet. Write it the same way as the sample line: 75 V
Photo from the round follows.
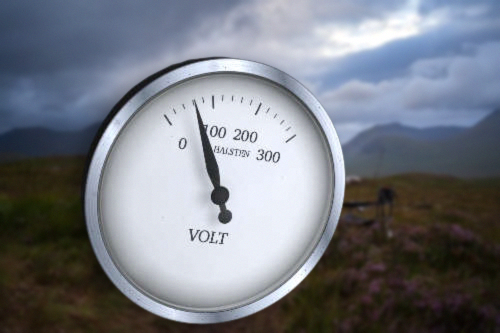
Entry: 60 V
